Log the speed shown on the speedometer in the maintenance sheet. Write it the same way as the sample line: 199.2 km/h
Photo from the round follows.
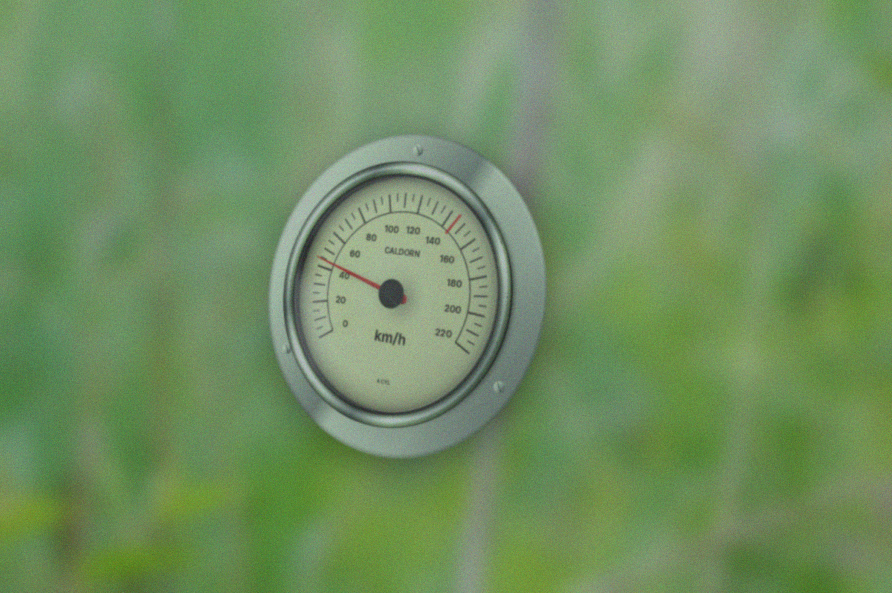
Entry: 45 km/h
